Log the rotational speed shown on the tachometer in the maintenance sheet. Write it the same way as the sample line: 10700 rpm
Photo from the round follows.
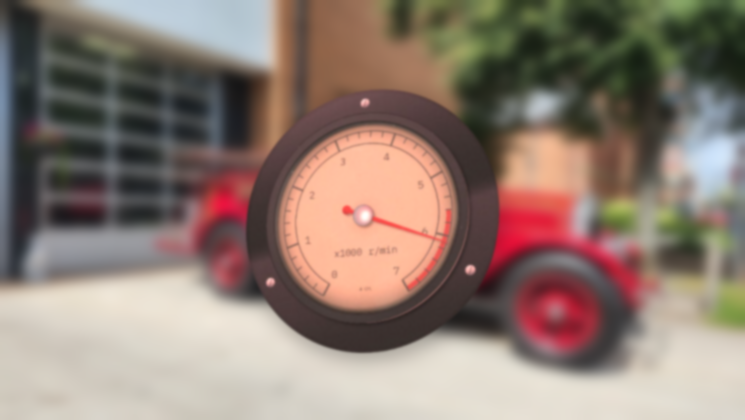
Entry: 6100 rpm
